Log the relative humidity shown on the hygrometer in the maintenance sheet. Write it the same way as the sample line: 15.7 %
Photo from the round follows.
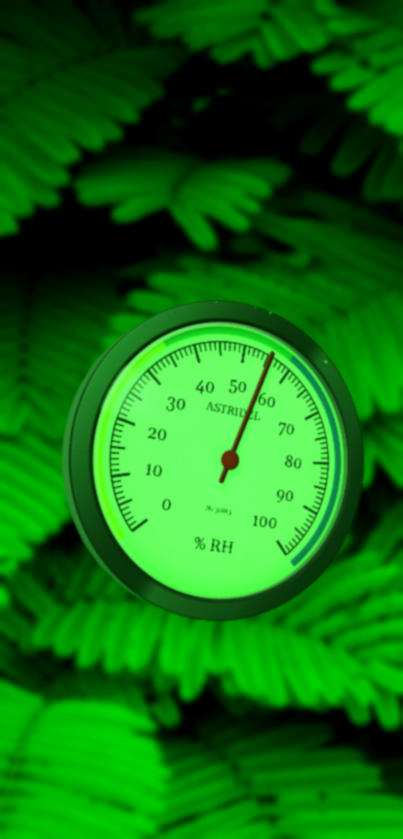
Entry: 55 %
